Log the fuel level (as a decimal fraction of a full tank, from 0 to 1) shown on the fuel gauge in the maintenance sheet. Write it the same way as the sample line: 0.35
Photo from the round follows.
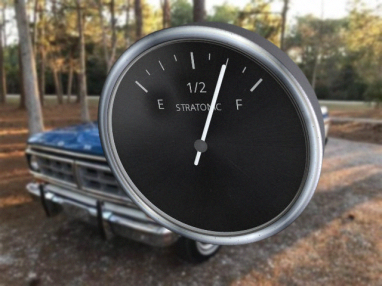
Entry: 0.75
